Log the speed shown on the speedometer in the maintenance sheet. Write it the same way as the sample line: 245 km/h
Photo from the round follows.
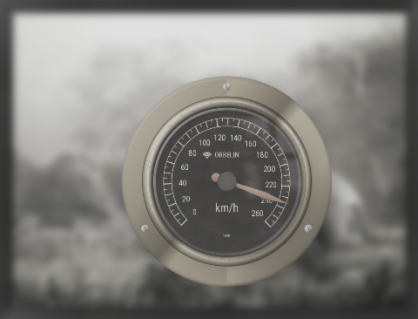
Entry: 235 km/h
